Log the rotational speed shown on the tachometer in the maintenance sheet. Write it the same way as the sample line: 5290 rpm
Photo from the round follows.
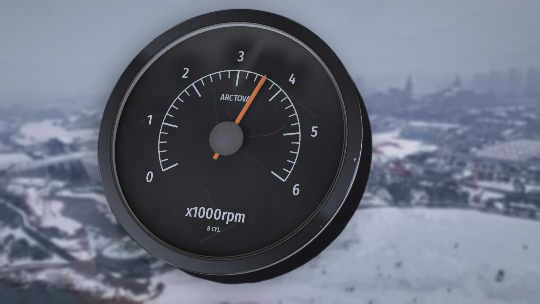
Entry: 3600 rpm
